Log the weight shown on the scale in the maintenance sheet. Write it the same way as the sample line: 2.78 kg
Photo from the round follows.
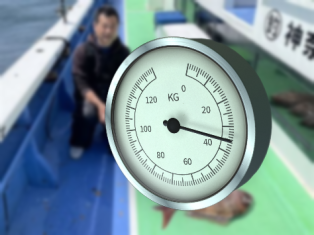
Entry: 35 kg
